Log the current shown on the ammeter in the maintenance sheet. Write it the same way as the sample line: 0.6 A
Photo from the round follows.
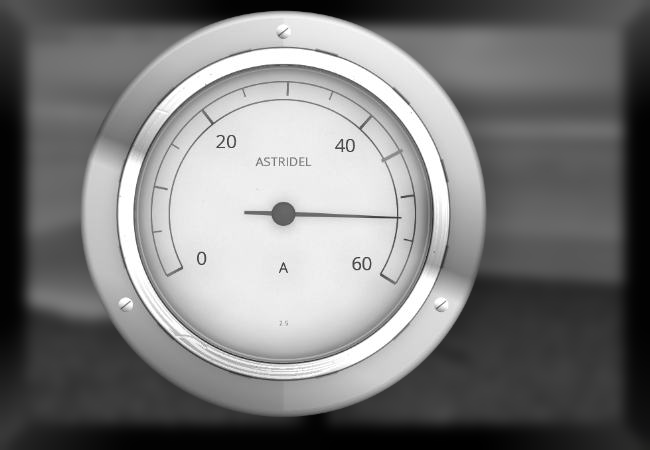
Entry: 52.5 A
